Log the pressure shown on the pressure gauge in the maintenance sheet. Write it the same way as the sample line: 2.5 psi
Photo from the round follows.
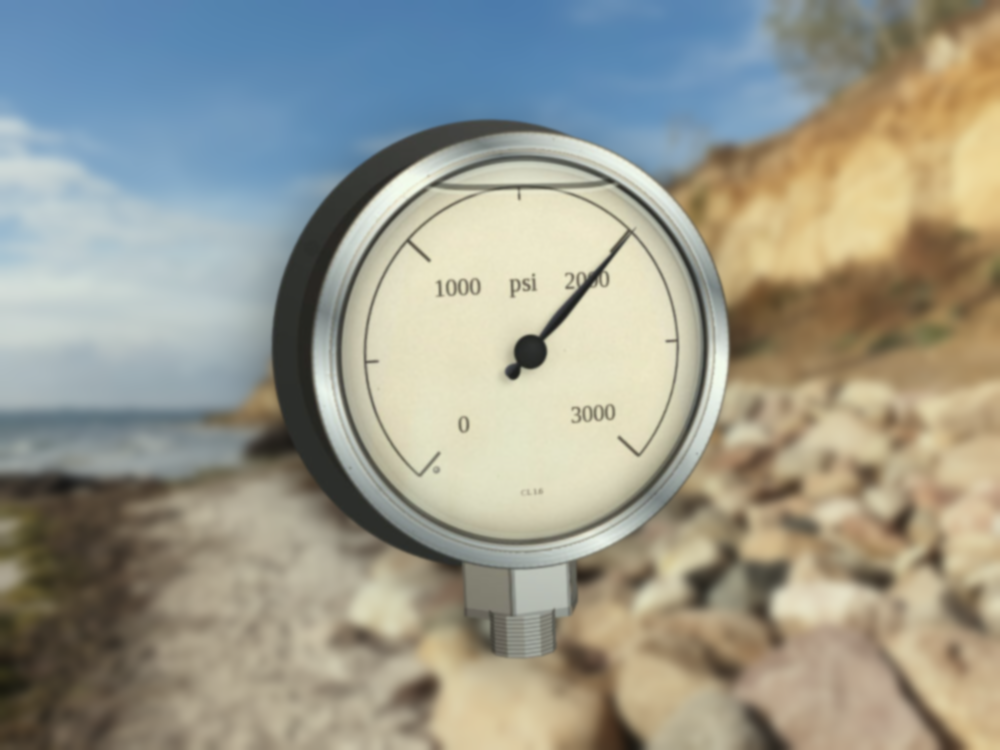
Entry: 2000 psi
